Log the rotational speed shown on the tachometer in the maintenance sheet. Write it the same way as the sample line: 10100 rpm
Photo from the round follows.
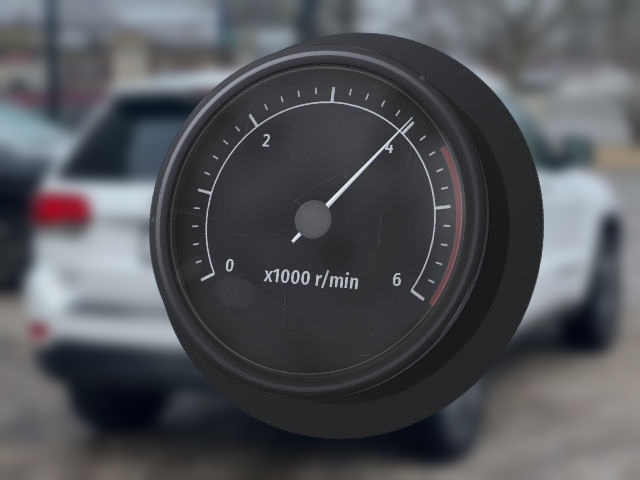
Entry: 4000 rpm
